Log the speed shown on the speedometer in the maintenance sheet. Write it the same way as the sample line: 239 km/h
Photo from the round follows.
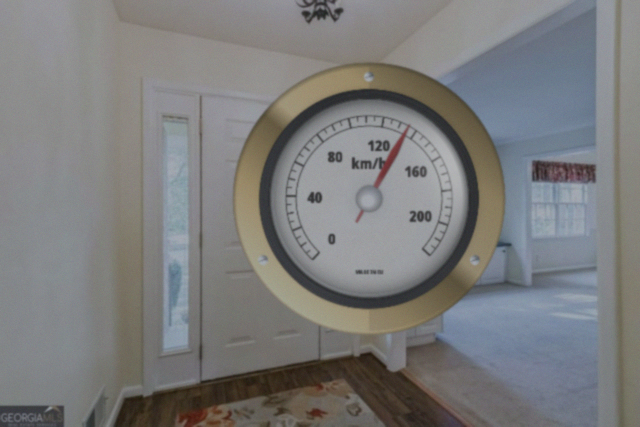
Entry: 135 km/h
